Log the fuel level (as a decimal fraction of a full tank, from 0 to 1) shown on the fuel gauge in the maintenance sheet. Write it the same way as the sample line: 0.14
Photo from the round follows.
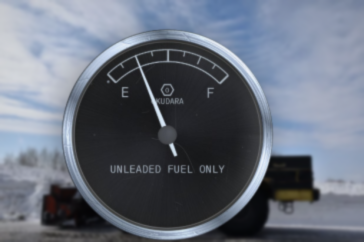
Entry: 0.25
